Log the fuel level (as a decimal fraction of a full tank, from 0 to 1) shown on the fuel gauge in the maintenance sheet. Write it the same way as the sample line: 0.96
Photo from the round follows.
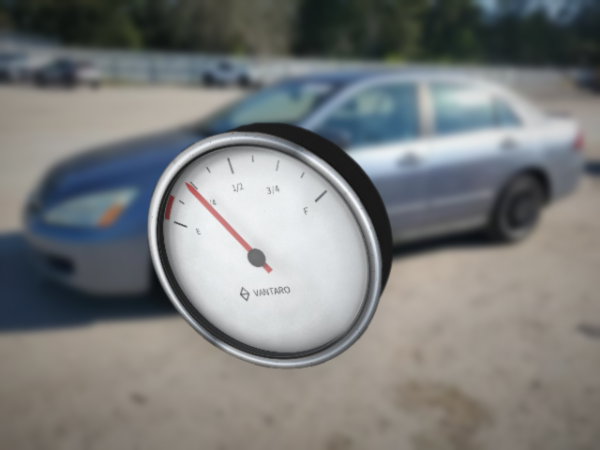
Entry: 0.25
